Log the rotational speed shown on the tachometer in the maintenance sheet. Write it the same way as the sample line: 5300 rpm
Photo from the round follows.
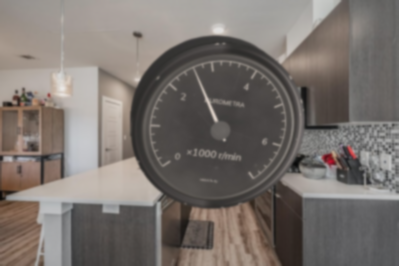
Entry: 2600 rpm
